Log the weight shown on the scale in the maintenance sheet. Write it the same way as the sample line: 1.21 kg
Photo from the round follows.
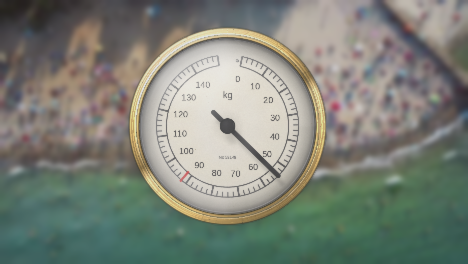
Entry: 54 kg
